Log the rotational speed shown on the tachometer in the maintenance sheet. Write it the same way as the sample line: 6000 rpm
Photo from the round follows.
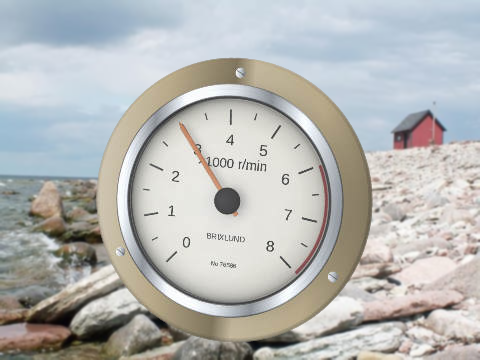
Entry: 3000 rpm
